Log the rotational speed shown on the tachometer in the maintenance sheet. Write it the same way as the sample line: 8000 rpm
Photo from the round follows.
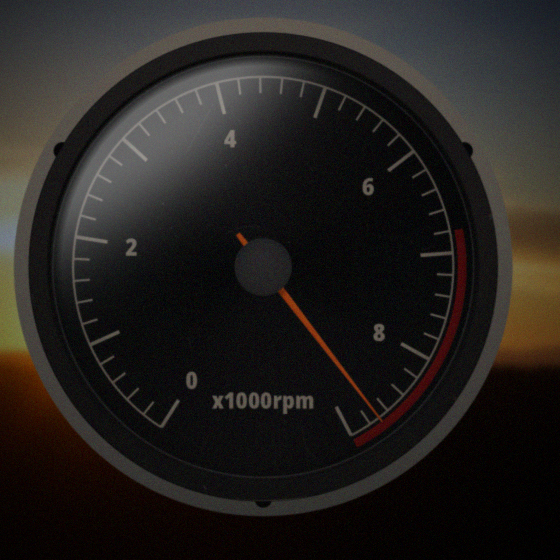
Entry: 8700 rpm
